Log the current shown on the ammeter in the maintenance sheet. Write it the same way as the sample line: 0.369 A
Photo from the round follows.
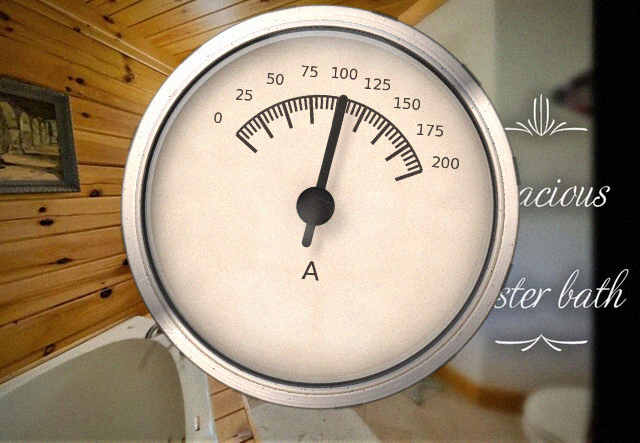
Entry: 105 A
